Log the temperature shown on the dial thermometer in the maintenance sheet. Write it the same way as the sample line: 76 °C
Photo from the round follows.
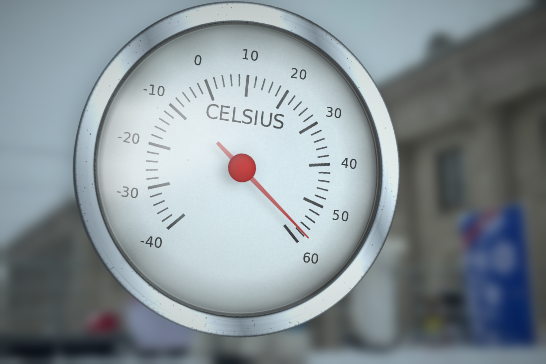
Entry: 58 °C
